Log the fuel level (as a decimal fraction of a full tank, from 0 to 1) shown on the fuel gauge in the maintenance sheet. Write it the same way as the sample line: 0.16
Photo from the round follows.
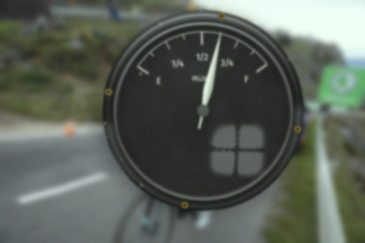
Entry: 0.625
